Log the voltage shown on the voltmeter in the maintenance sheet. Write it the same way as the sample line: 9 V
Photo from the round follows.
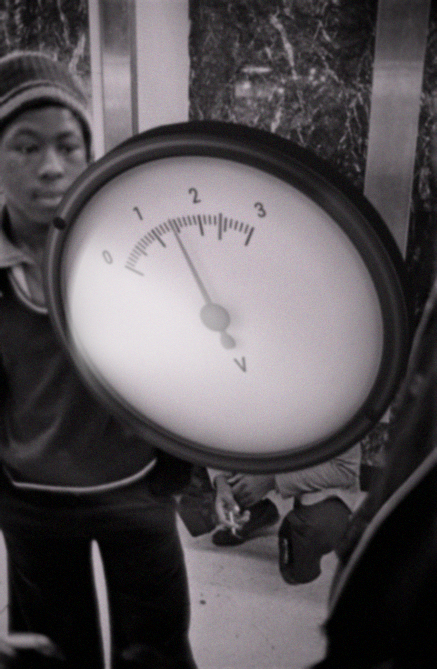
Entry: 1.5 V
